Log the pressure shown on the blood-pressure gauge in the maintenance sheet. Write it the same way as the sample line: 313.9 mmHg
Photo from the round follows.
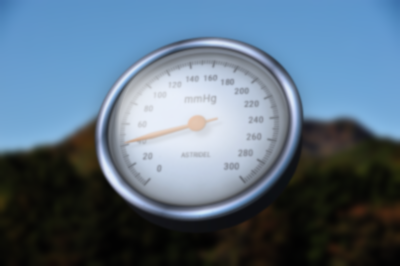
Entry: 40 mmHg
